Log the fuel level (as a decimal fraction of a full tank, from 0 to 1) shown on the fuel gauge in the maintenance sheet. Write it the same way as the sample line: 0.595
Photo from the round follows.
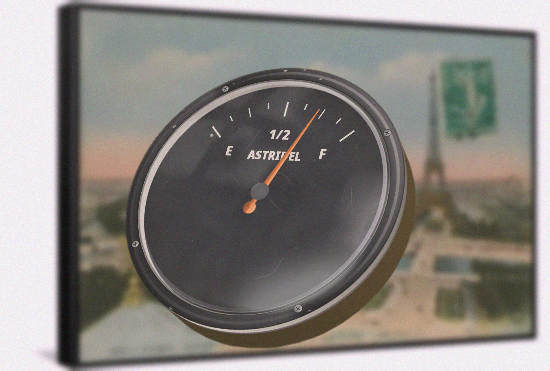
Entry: 0.75
